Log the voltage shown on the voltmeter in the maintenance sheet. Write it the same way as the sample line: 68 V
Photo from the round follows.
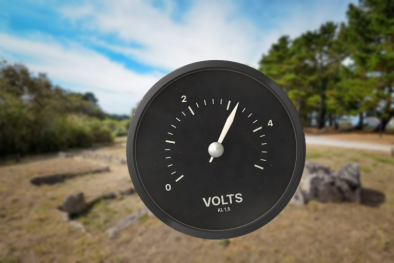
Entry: 3.2 V
